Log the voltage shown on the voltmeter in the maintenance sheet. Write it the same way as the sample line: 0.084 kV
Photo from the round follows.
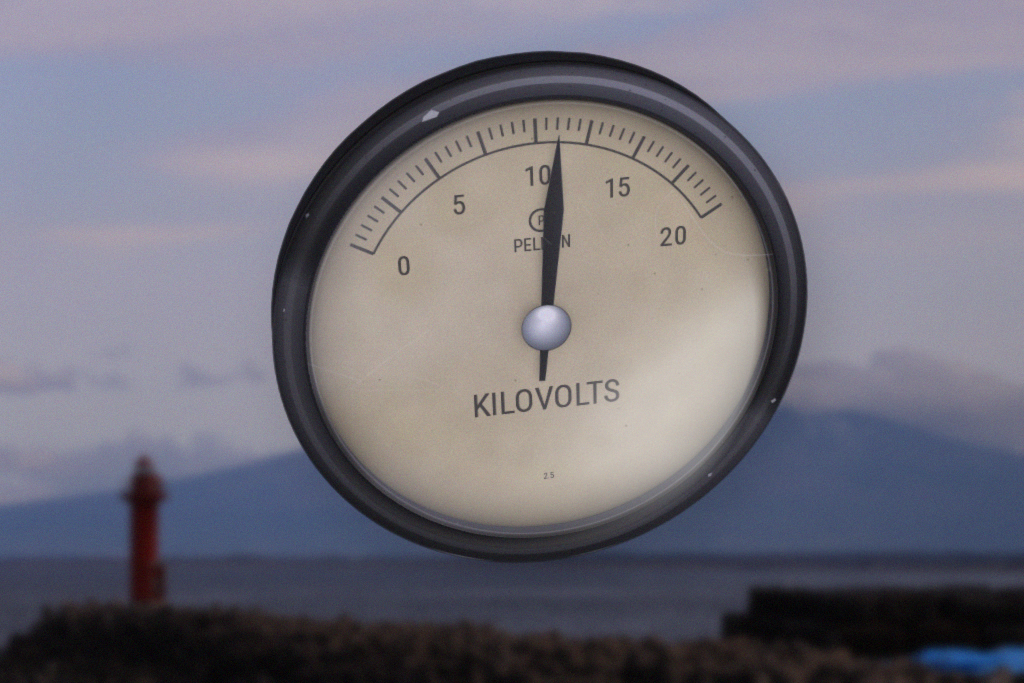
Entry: 11 kV
